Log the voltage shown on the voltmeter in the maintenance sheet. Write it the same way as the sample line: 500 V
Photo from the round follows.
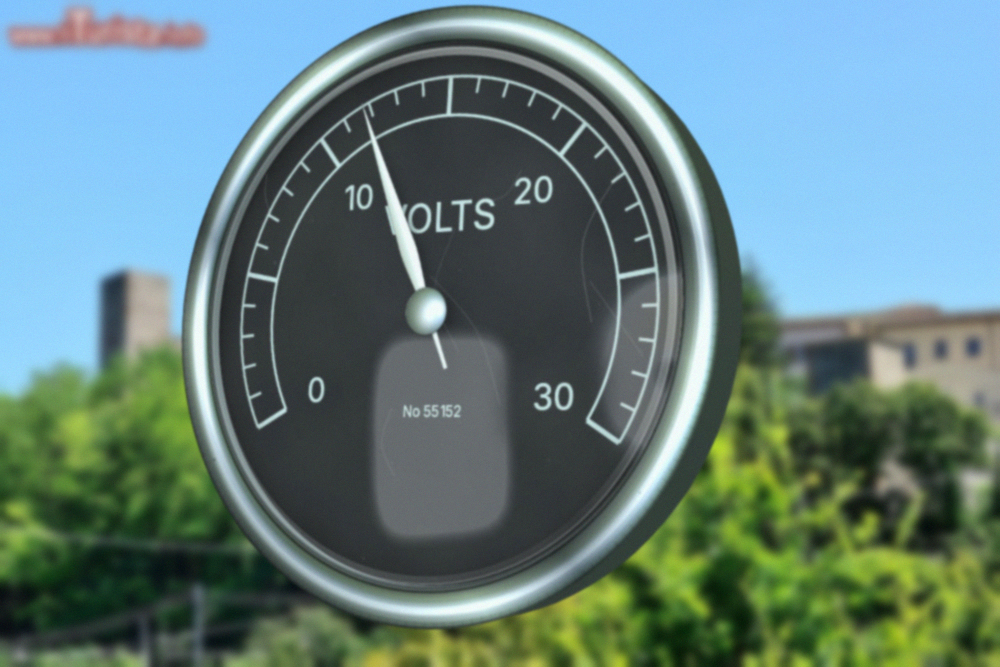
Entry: 12 V
